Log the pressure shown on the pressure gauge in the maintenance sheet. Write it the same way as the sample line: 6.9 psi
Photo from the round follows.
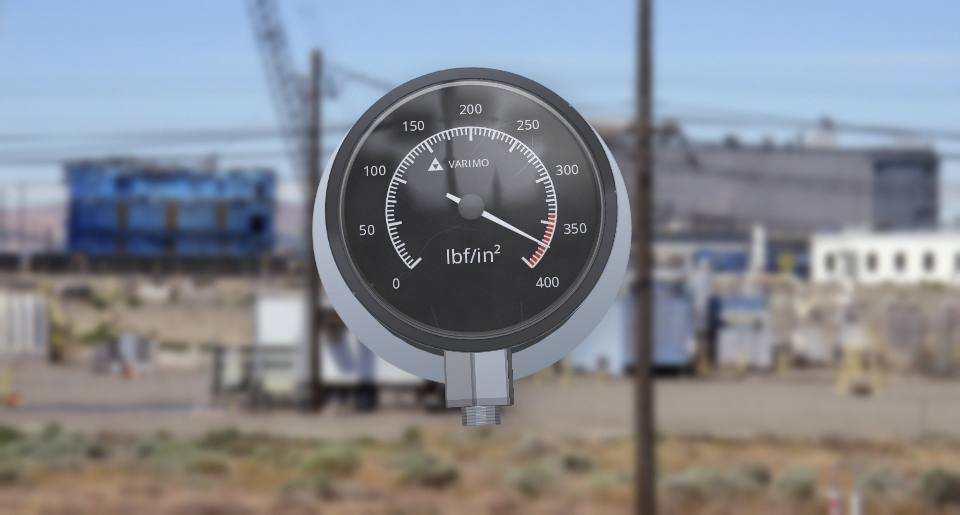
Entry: 375 psi
